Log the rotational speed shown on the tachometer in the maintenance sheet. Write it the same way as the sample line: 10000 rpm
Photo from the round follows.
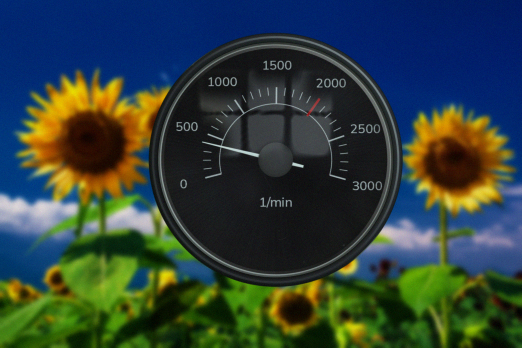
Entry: 400 rpm
